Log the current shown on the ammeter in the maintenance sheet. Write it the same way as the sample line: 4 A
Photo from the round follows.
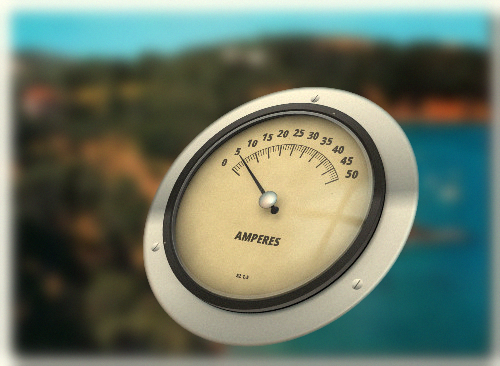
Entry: 5 A
